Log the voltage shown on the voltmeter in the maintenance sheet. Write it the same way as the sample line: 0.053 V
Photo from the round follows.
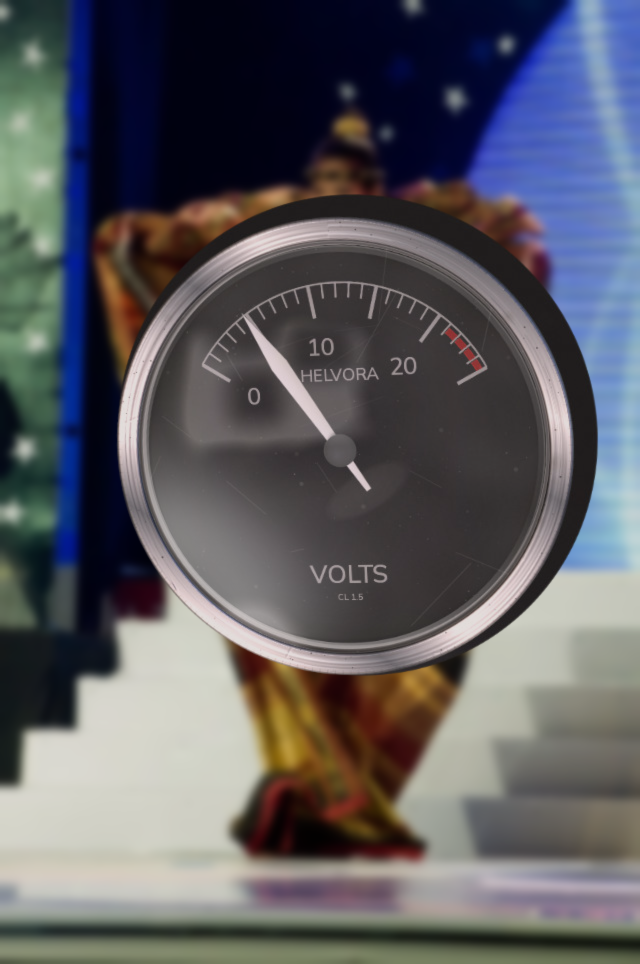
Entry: 5 V
